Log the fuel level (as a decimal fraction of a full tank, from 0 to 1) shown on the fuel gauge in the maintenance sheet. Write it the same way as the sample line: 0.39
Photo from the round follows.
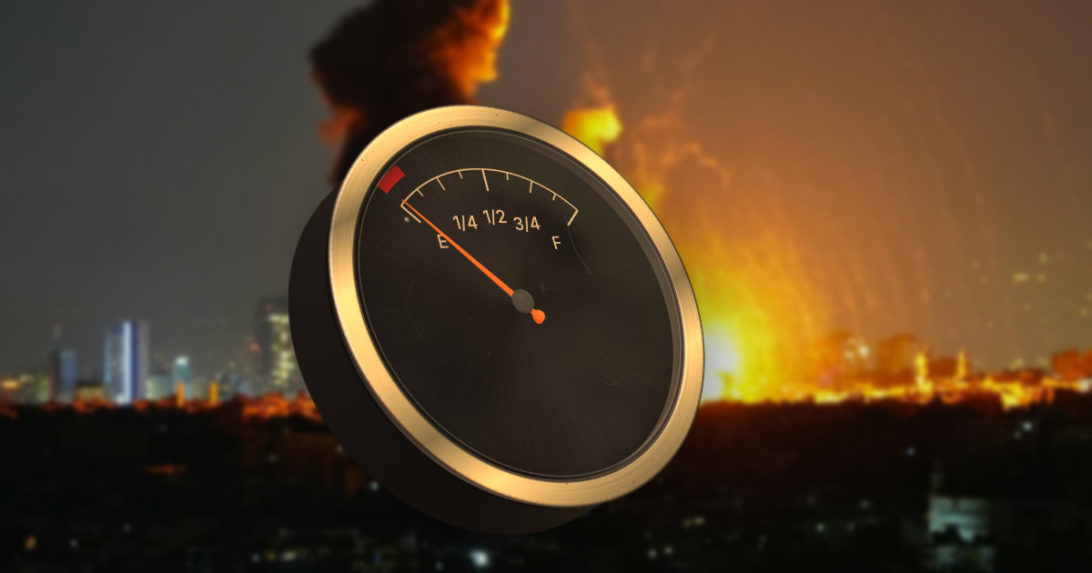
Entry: 0
